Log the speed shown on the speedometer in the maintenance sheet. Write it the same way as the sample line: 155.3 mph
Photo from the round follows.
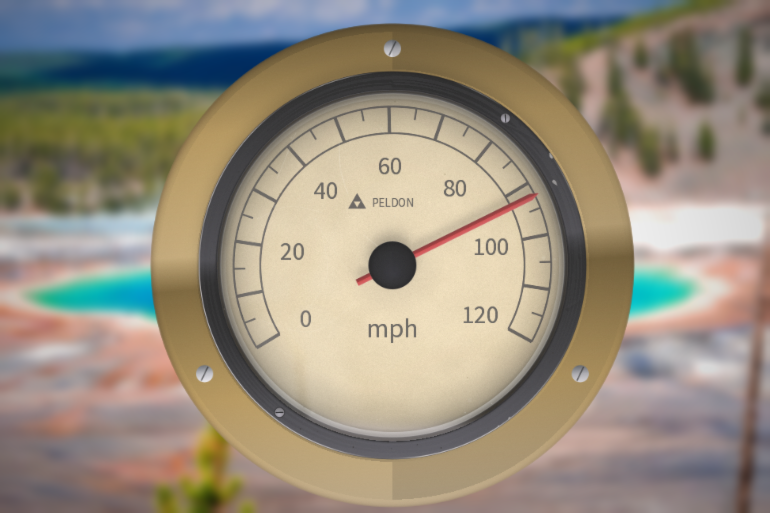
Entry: 92.5 mph
